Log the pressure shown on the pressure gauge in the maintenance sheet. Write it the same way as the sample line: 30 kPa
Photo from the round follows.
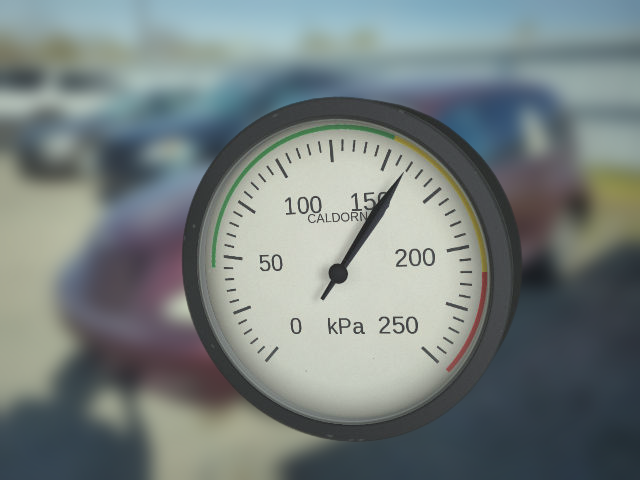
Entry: 160 kPa
